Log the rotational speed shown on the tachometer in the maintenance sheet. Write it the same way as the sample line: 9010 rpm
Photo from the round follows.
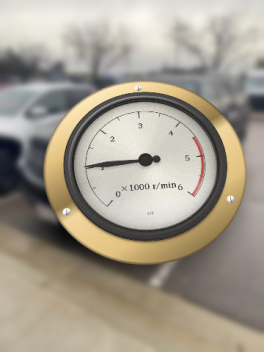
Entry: 1000 rpm
